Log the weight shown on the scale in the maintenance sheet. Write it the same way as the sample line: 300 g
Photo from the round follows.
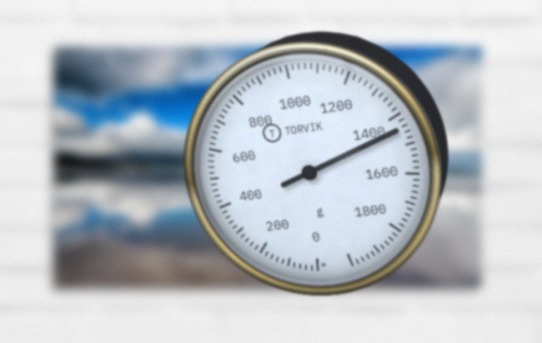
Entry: 1440 g
